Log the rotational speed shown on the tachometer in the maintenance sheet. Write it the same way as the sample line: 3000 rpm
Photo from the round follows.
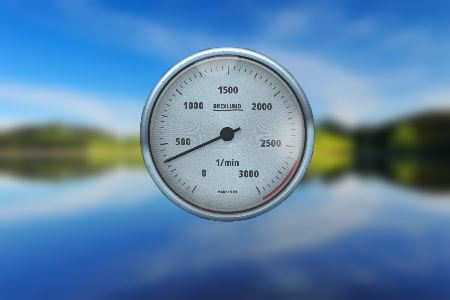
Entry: 350 rpm
